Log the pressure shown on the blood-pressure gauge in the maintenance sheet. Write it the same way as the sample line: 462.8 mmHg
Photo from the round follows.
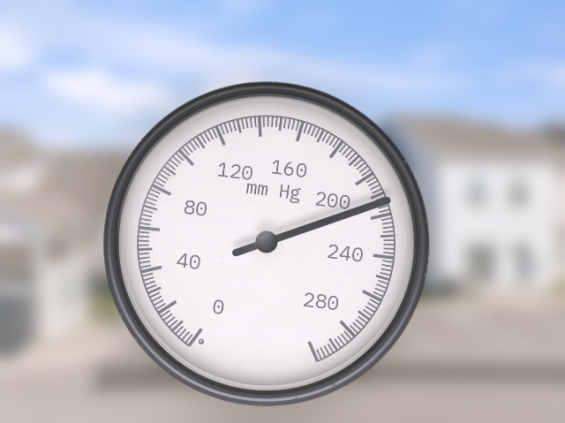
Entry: 214 mmHg
